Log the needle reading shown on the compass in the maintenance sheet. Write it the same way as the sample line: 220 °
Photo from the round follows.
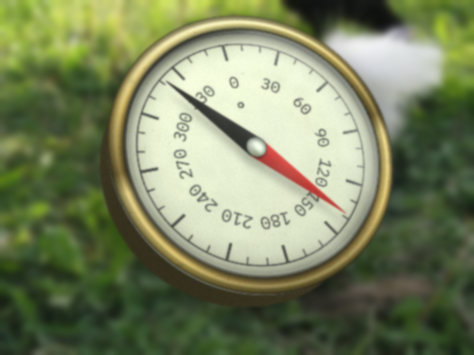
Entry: 140 °
